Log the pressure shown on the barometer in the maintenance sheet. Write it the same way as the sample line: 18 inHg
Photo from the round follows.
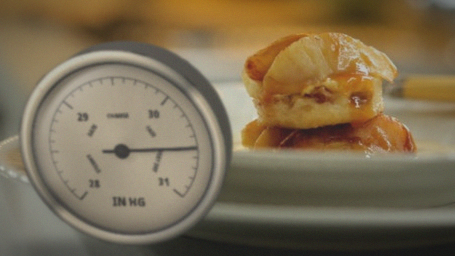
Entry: 30.5 inHg
